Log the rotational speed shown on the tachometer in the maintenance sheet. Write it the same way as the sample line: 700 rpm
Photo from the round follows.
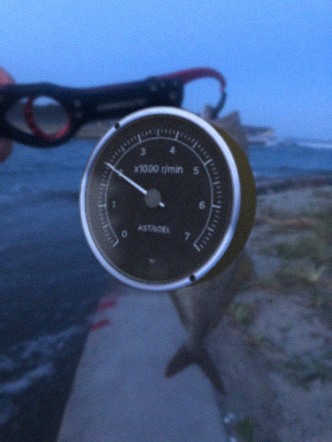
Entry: 2000 rpm
